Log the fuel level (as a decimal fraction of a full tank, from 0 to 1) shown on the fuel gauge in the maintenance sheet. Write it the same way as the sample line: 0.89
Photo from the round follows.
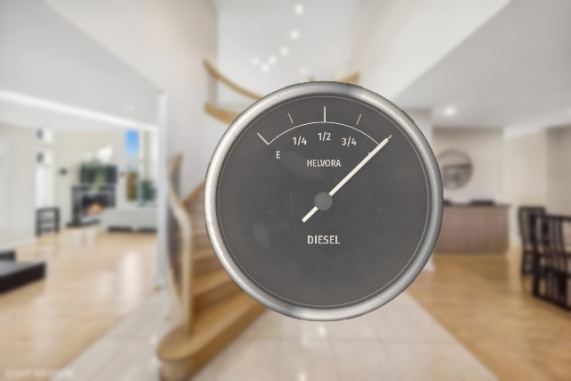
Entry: 1
